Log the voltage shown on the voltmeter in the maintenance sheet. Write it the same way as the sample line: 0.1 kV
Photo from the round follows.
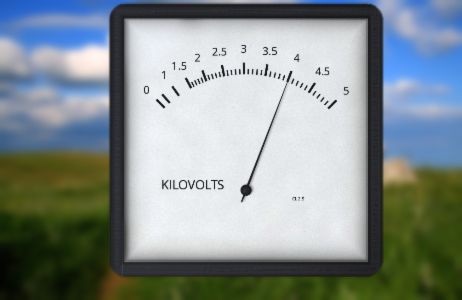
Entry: 4 kV
